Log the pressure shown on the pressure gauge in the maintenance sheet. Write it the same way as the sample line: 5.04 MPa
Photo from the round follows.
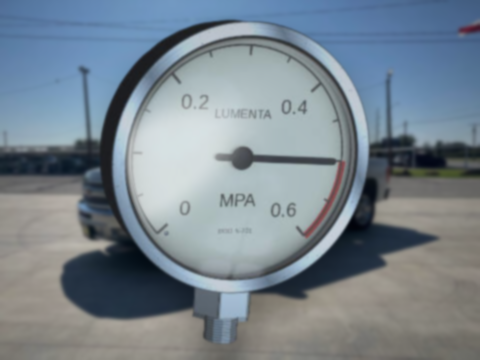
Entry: 0.5 MPa
